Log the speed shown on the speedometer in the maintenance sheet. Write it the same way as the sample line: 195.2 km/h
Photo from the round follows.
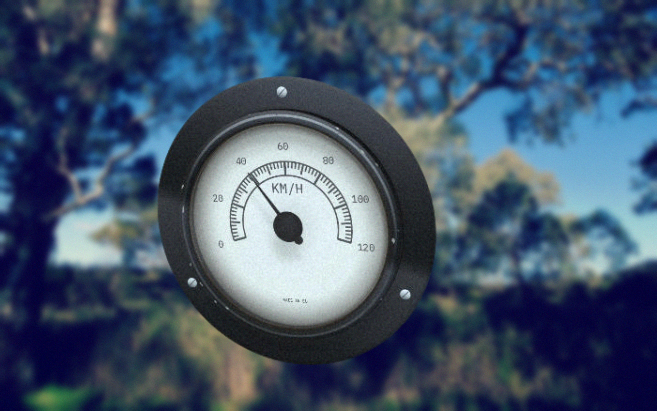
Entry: 40 km/h
